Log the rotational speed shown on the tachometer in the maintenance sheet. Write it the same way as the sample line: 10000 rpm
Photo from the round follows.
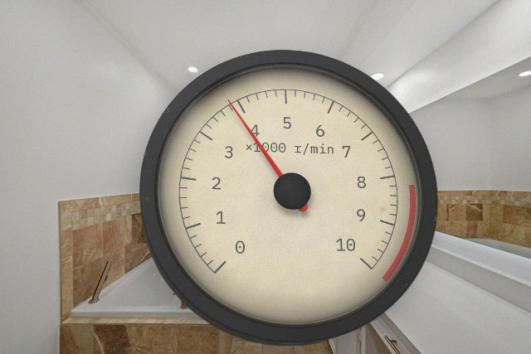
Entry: 3800 rpm
